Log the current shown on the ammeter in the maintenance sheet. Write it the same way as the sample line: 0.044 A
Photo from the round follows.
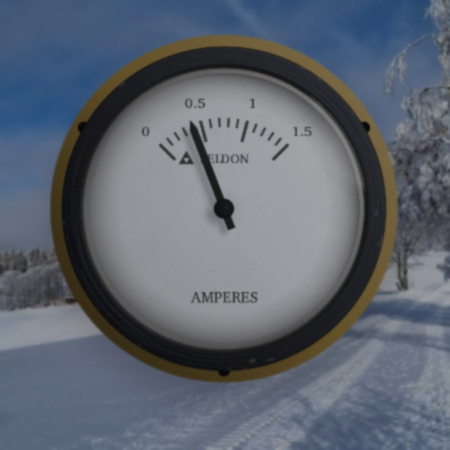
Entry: 0.4 A
